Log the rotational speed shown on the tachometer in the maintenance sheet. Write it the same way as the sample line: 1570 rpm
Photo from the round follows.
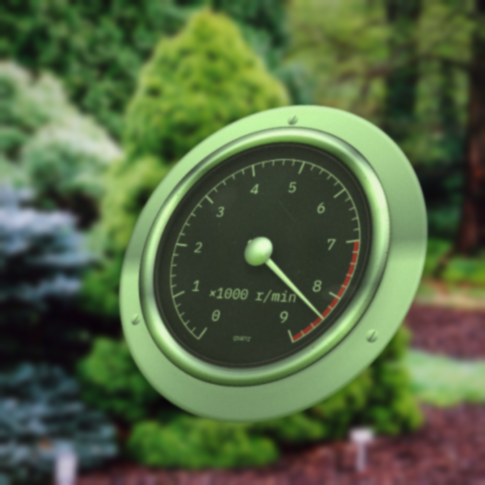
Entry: 8400 rpm
